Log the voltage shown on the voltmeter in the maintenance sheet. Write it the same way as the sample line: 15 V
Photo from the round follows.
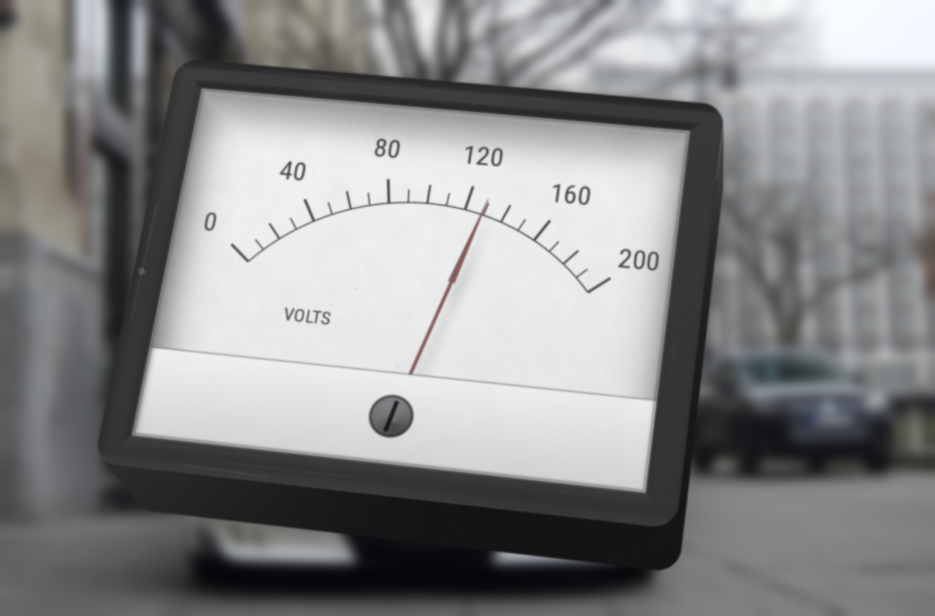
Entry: 130 V
